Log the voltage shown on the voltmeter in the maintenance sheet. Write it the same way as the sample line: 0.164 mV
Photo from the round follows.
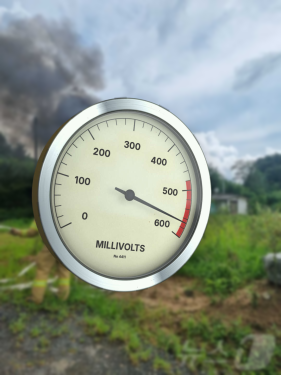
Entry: 570 mV
